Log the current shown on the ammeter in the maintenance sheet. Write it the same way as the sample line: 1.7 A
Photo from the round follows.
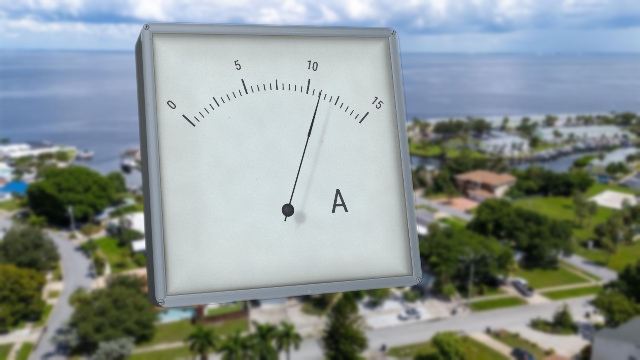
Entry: 11 A
